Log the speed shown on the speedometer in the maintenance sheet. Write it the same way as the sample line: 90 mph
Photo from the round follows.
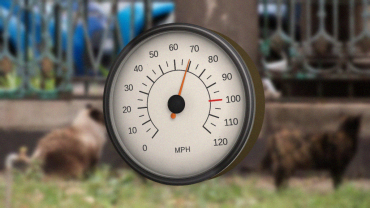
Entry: 70 mph
